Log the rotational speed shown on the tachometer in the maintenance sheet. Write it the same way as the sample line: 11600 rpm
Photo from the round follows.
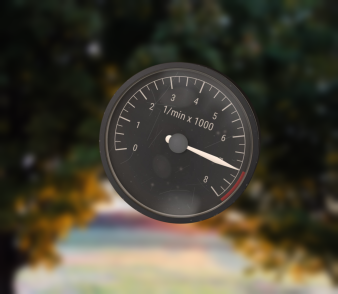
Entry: 7000 rpm
